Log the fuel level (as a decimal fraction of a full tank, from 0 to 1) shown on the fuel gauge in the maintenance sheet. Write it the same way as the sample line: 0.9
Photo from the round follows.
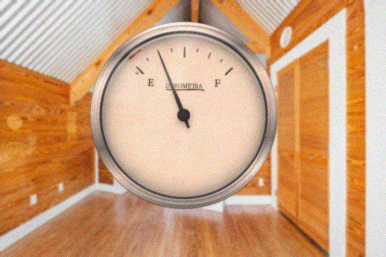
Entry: 0.25
